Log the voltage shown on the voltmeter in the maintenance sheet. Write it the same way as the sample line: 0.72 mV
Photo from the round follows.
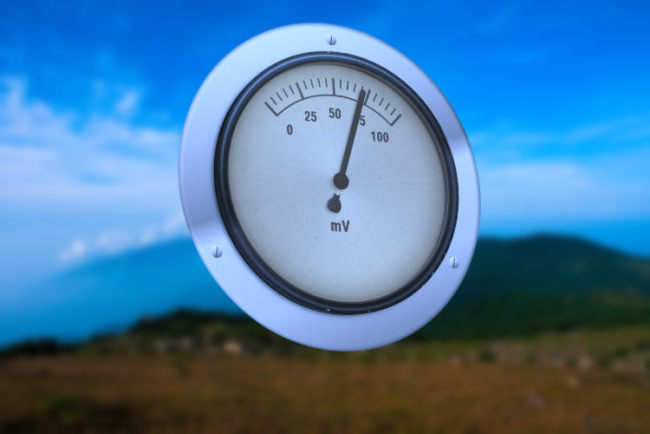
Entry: 70 mV
